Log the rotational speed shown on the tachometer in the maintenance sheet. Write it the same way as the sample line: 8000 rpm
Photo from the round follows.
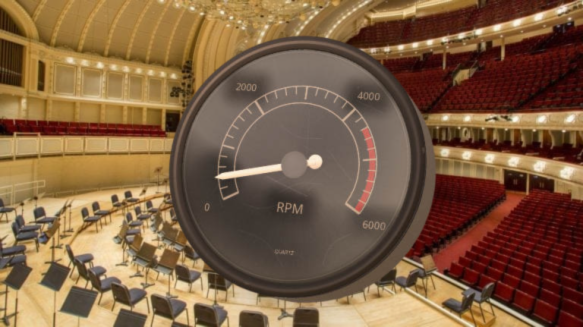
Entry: 400 rpm
